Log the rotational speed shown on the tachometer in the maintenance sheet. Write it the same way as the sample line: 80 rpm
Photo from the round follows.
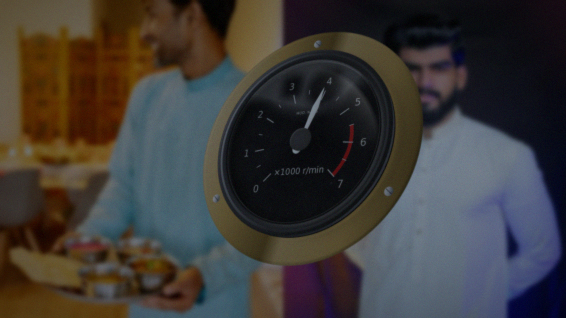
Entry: 4000 rpm
